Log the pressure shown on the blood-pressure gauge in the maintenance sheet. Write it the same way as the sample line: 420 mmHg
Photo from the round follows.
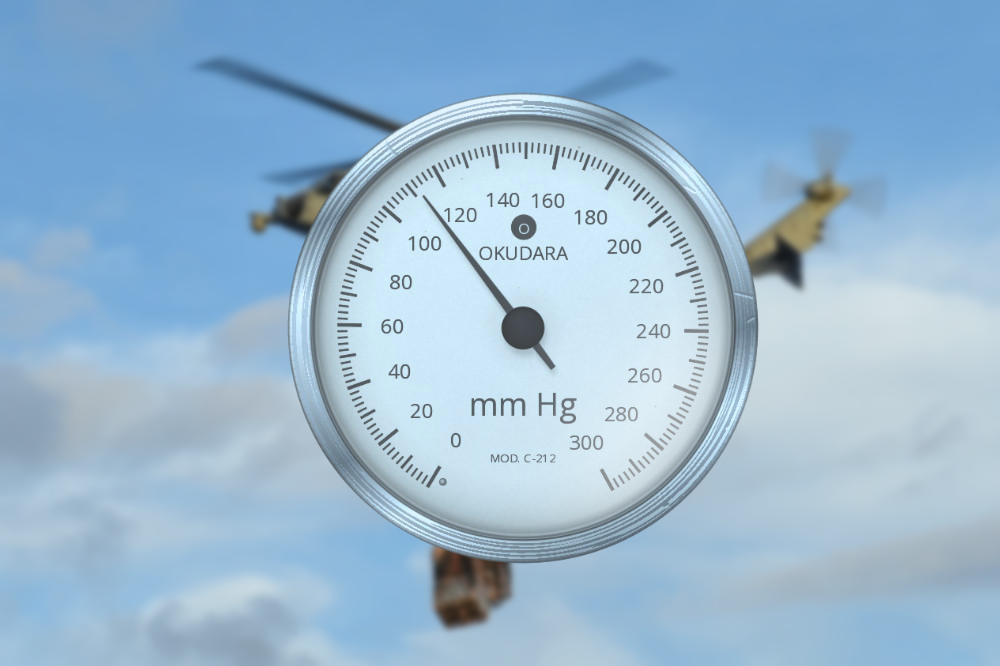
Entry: 112 mmHg
